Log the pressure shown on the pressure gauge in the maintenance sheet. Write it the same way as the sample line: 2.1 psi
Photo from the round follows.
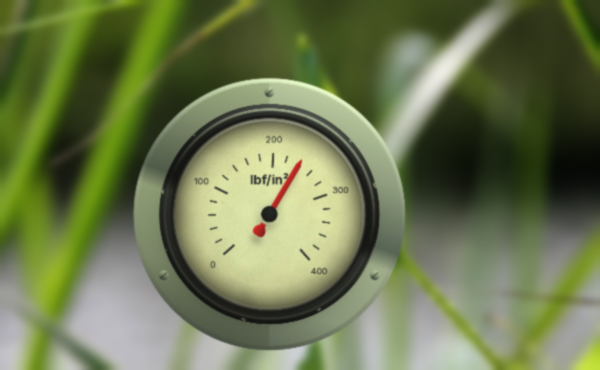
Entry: 240 psi
